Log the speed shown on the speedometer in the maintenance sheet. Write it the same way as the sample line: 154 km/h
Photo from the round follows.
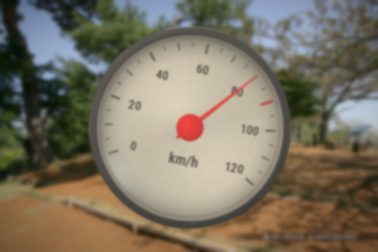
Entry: 80 km/h
